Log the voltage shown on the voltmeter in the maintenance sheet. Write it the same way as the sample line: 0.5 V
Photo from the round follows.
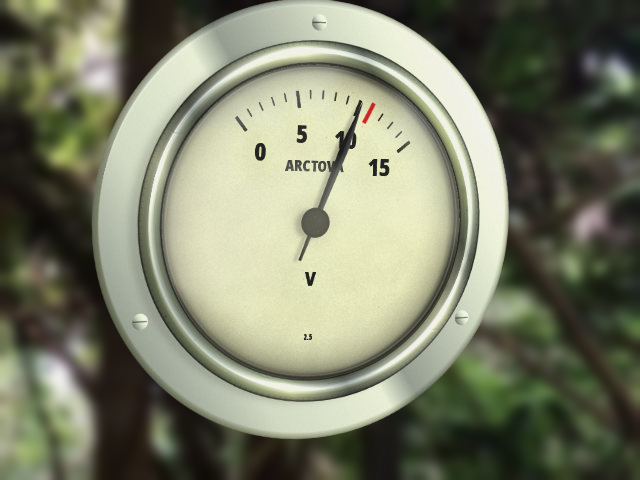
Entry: 10 V
